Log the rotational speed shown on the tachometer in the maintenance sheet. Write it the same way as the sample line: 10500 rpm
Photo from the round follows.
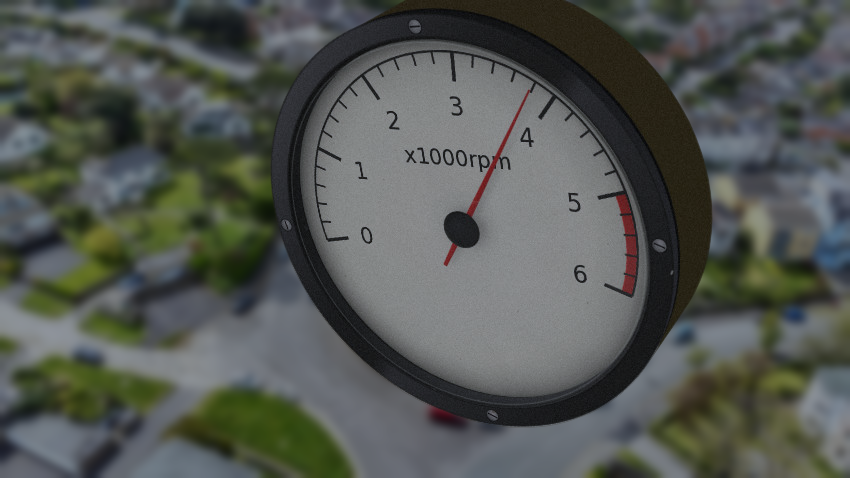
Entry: 3800 rpm
